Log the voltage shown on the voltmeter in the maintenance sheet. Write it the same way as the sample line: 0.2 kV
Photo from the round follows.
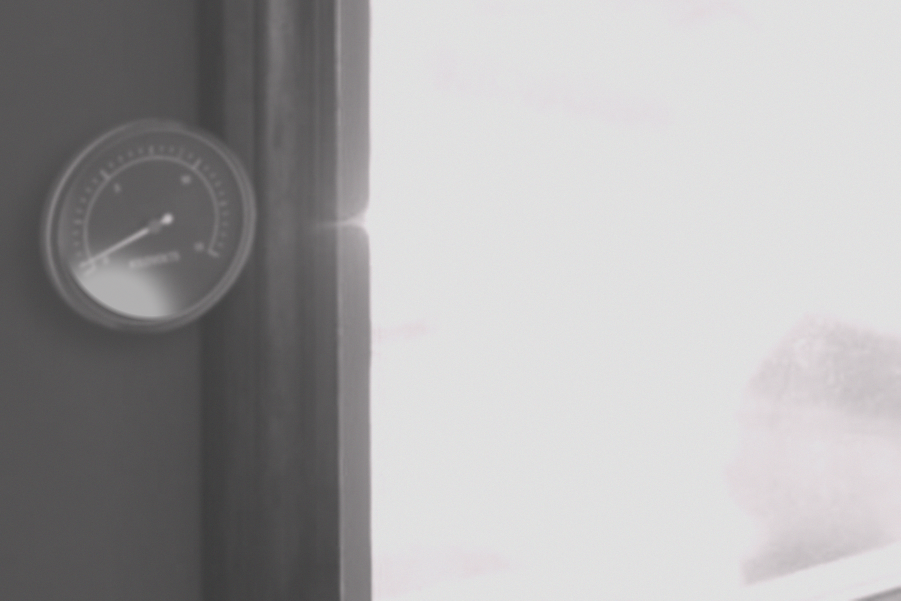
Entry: 0.5 kV
